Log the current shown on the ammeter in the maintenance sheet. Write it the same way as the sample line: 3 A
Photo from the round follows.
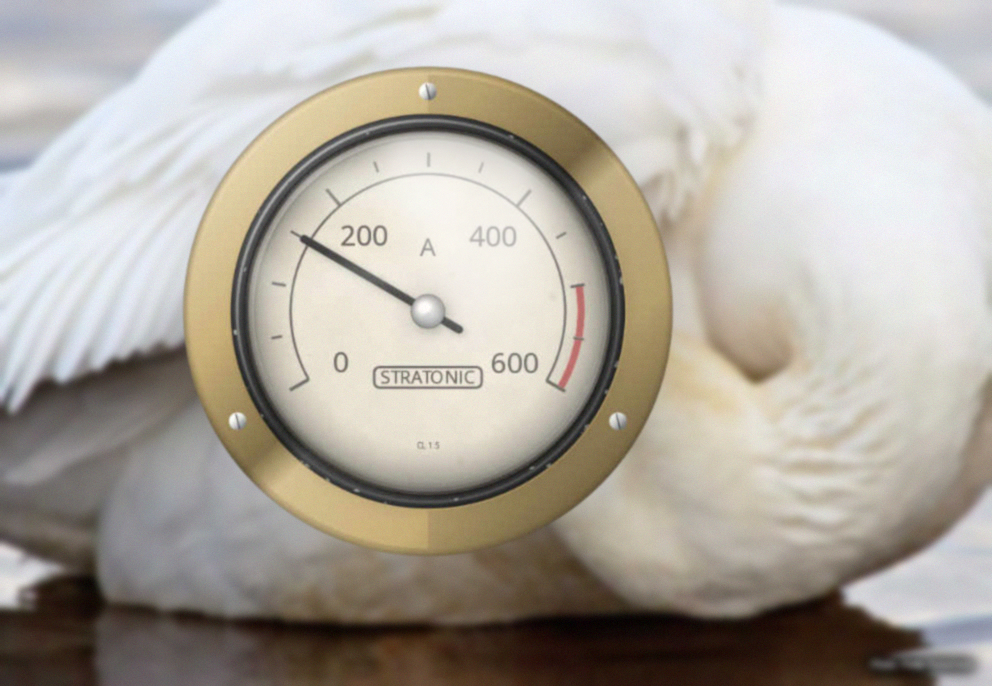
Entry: 150 A
